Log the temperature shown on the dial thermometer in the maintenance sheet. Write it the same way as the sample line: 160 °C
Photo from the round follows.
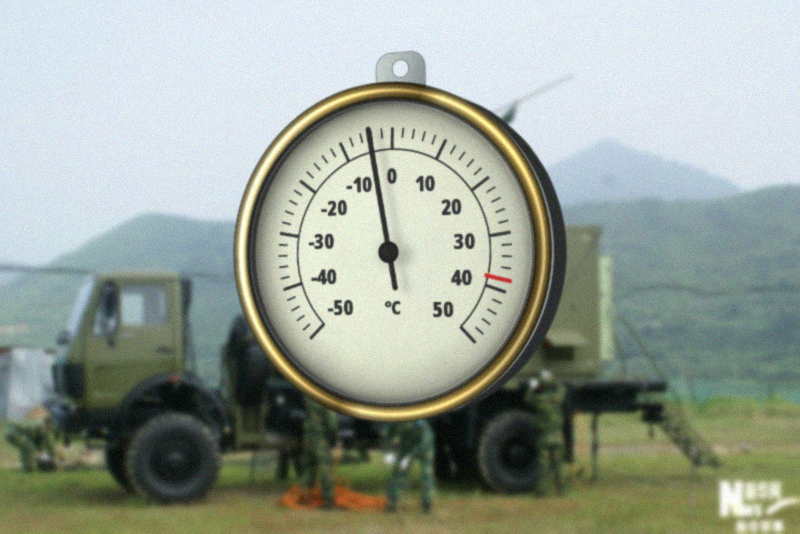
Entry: -4 °C
